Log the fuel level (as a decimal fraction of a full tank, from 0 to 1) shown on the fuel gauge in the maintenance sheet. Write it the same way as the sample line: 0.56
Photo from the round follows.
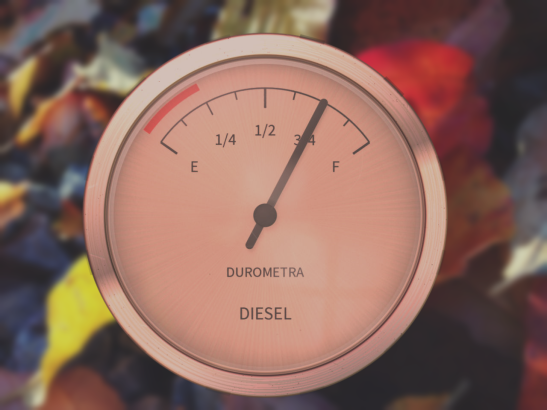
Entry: 0.75
